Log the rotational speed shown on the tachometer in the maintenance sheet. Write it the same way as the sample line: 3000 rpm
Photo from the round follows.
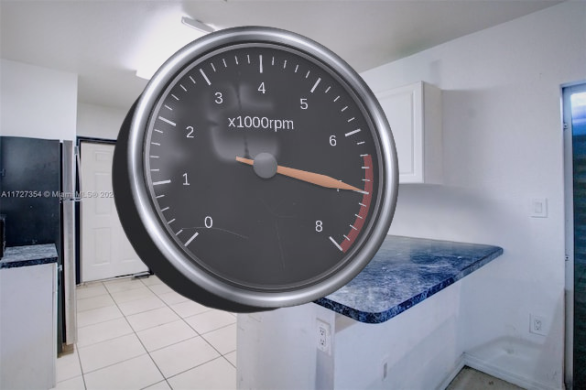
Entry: 7000 rpm
